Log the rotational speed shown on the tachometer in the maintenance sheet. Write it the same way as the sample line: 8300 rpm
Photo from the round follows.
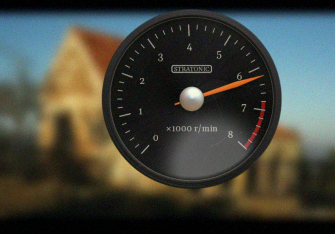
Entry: 6200 rpm
